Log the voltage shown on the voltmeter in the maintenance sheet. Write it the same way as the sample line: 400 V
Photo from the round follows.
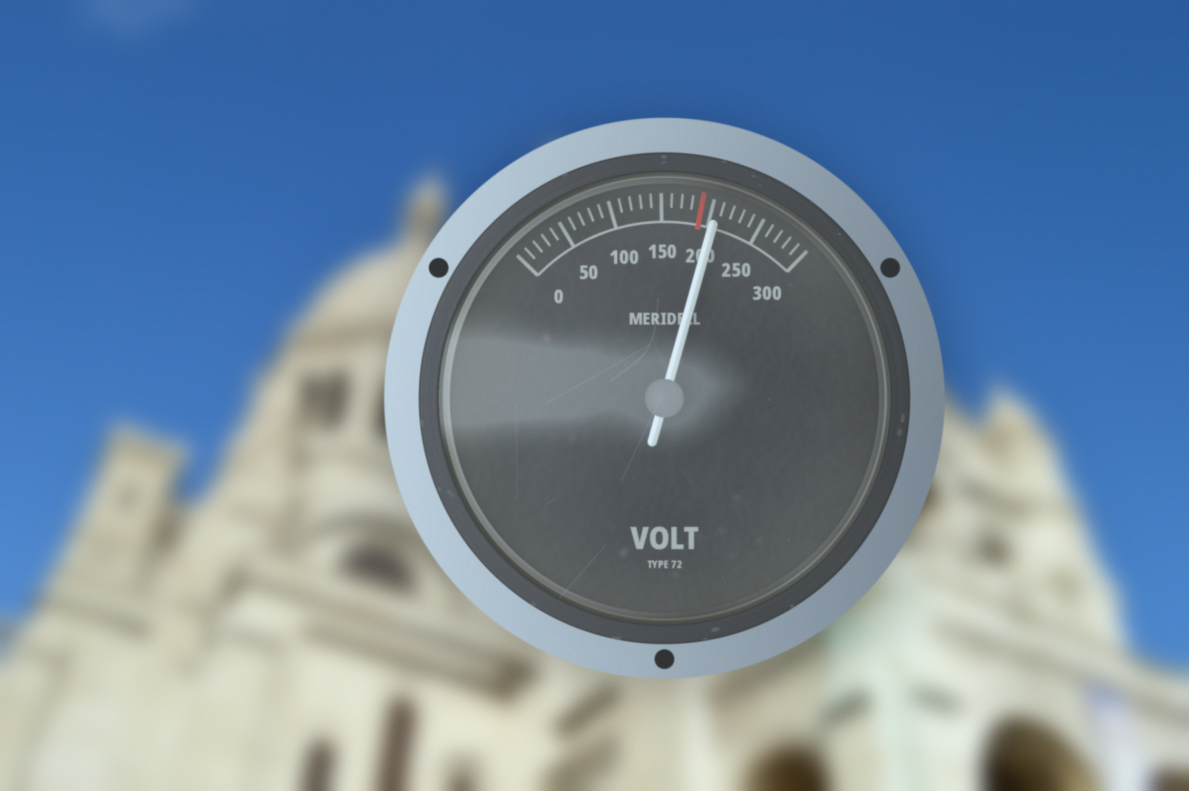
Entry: 205 V
